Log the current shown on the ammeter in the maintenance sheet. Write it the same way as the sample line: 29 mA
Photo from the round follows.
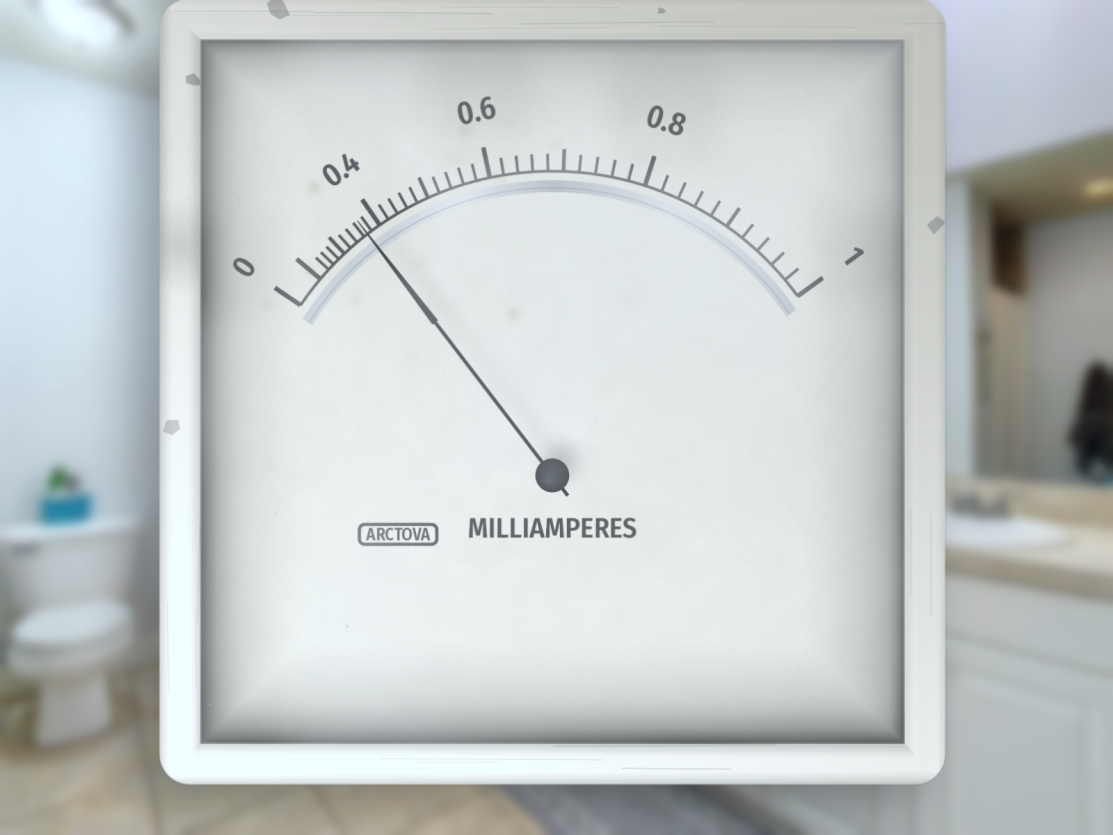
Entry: 0.37 mA
